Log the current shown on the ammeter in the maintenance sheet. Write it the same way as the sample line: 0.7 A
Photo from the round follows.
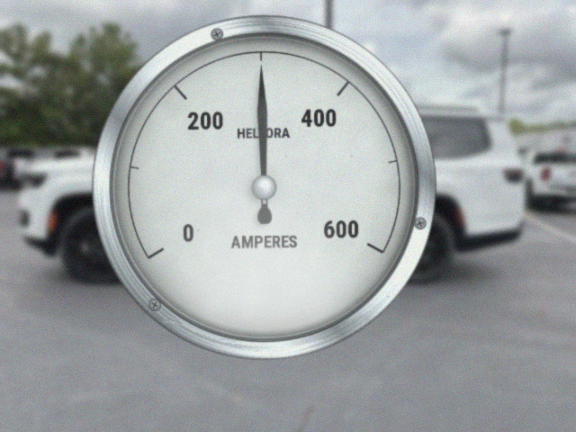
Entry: 300 A
